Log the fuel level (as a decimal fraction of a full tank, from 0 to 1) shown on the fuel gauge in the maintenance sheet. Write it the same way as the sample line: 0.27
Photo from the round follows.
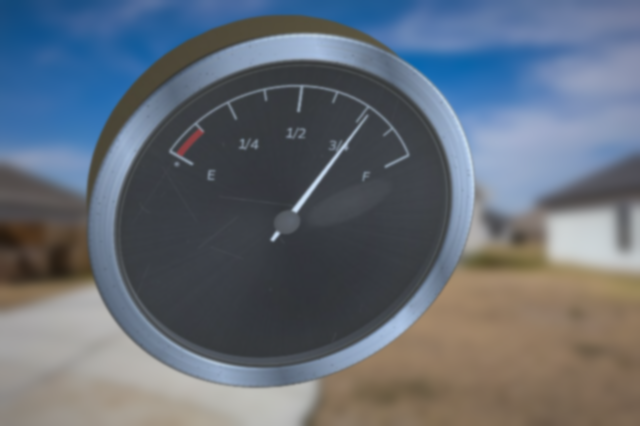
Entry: 0.75
